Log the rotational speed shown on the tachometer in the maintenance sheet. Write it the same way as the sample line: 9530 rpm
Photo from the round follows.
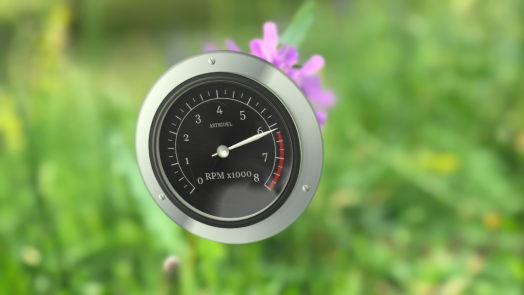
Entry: 6125 rpm
